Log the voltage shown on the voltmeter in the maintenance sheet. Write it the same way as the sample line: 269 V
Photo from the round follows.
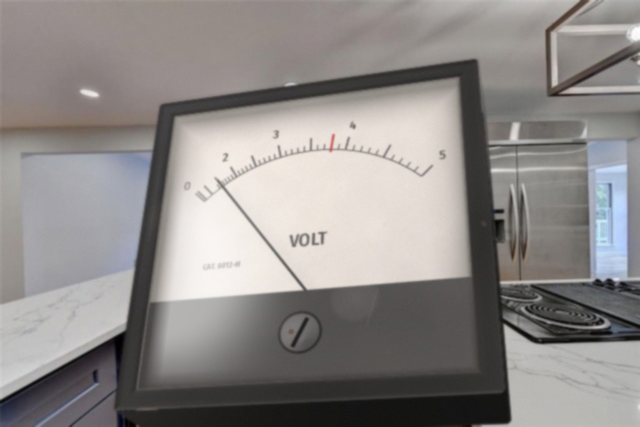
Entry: 1.5 V
